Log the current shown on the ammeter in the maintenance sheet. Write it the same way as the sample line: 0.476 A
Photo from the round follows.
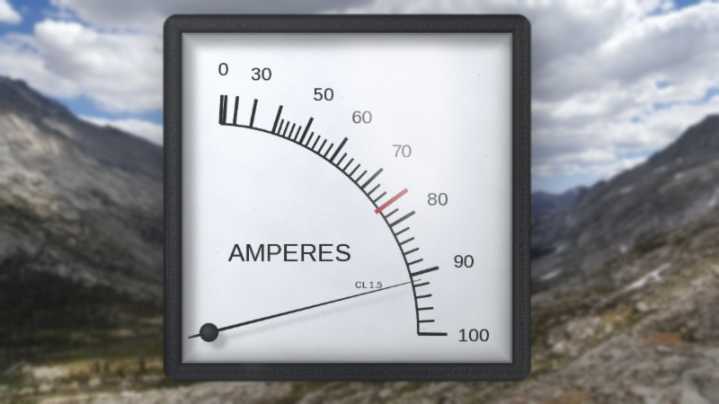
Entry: 91 A
